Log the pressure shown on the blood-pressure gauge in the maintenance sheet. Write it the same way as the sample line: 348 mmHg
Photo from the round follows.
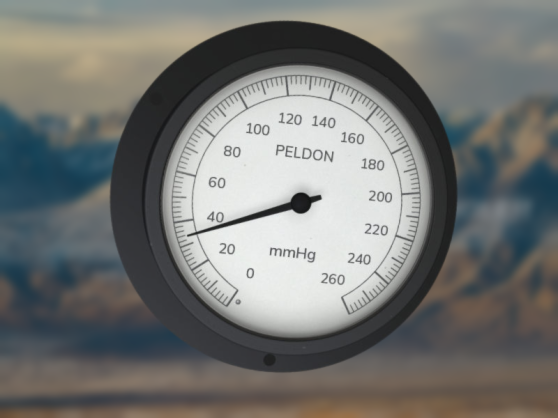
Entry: 34 mmHg
